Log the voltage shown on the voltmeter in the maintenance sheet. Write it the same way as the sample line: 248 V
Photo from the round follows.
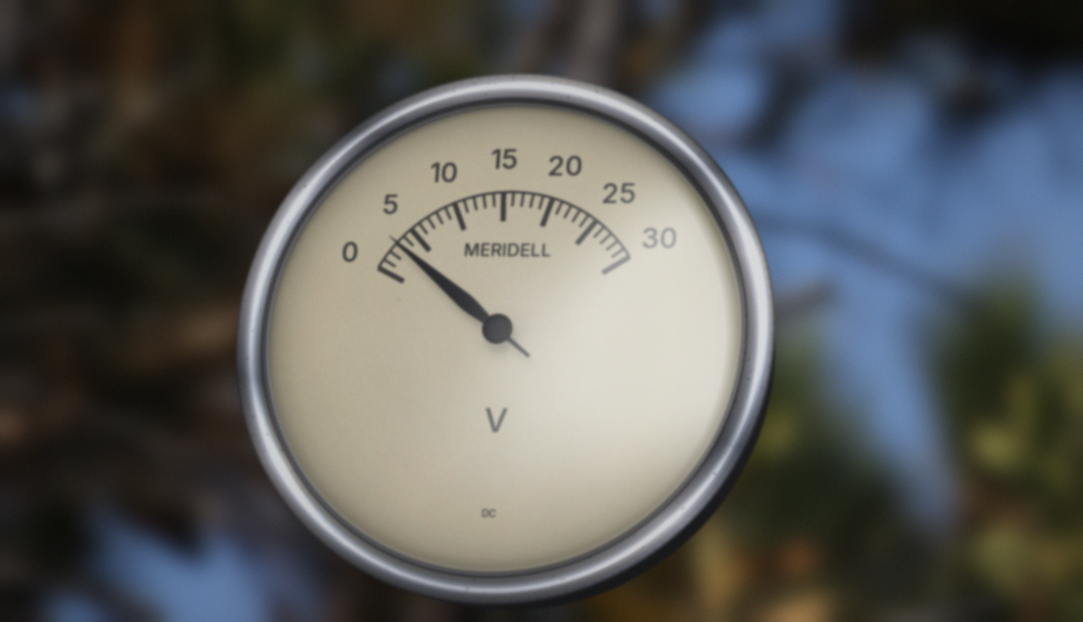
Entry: 3 V
